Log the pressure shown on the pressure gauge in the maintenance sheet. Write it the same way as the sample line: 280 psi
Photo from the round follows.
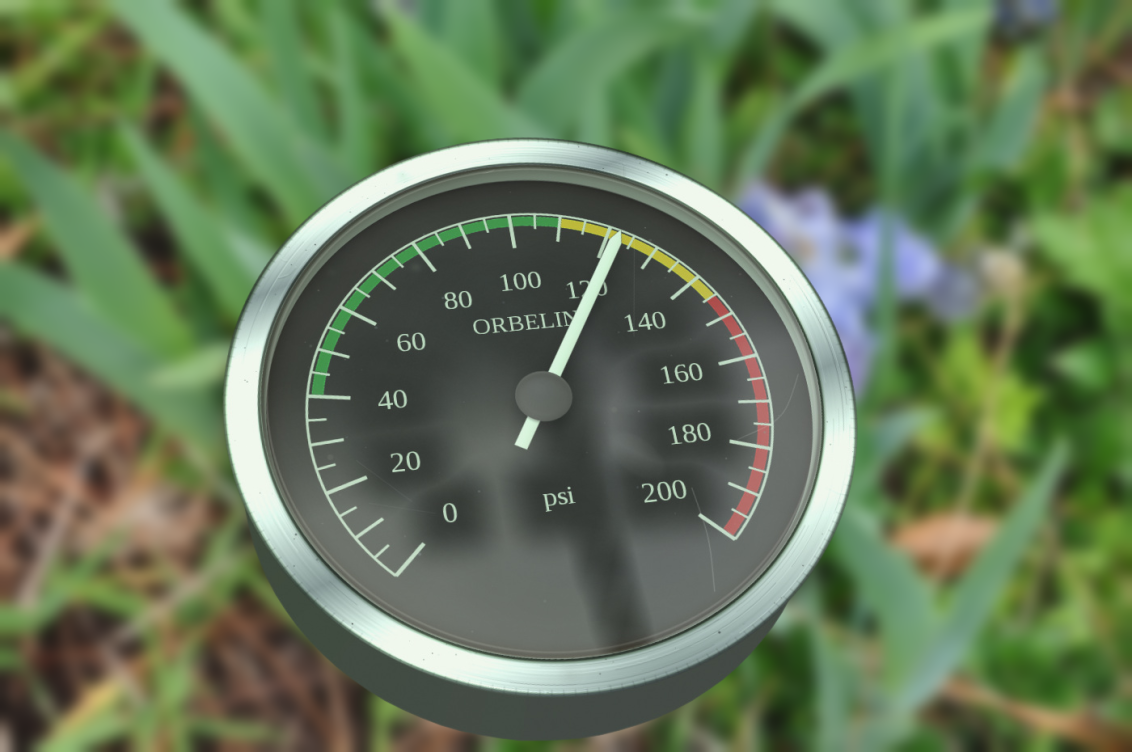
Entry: 122.5 psi
